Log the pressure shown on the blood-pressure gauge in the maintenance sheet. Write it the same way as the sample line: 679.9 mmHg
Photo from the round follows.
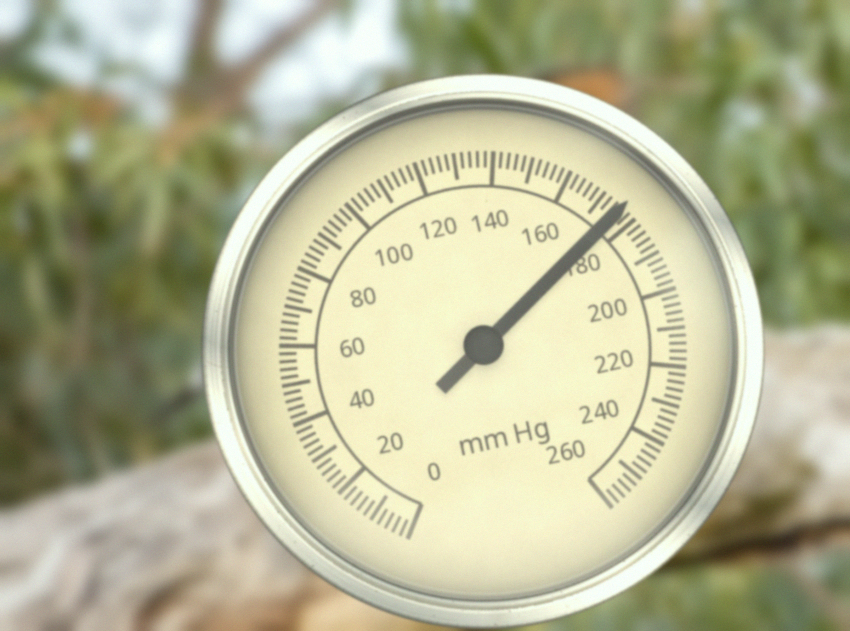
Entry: 176 mmHg
